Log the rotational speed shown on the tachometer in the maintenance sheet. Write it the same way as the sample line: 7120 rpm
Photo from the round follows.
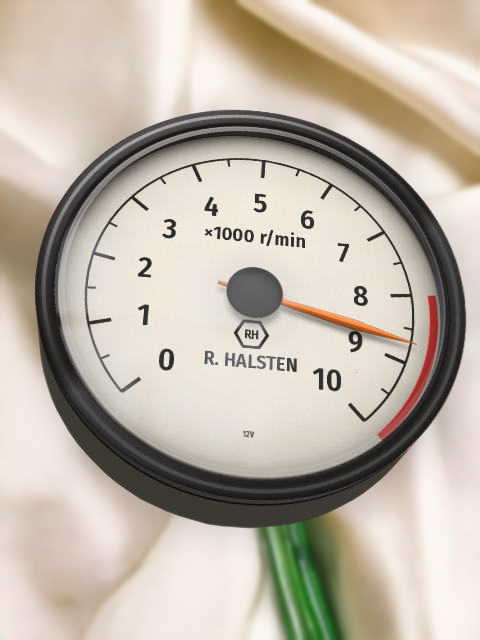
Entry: 8750 rpm
